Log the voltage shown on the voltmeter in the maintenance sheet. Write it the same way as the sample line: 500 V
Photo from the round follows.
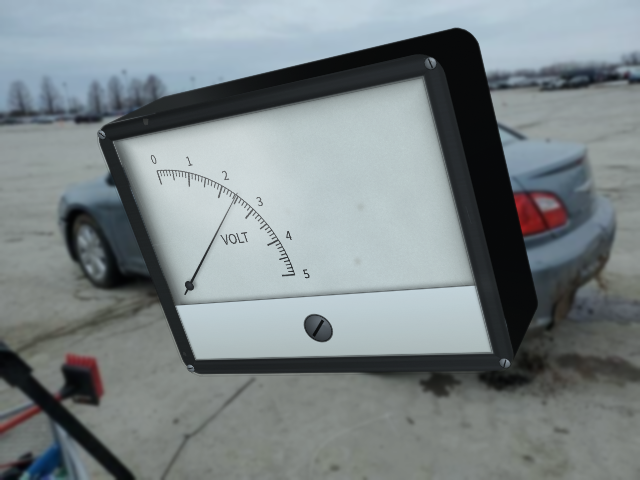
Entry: 2.5 V
